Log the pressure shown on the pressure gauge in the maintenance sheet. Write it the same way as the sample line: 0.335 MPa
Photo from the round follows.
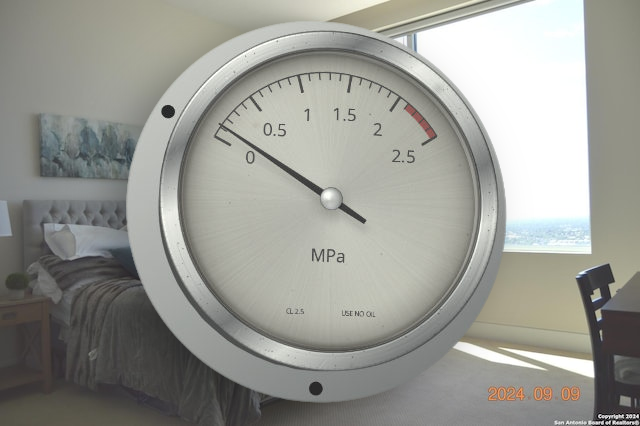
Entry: 0.1 MPa
